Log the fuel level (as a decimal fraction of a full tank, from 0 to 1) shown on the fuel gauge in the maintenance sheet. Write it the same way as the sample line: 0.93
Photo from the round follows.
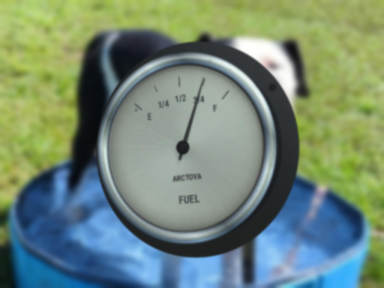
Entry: 0.75
